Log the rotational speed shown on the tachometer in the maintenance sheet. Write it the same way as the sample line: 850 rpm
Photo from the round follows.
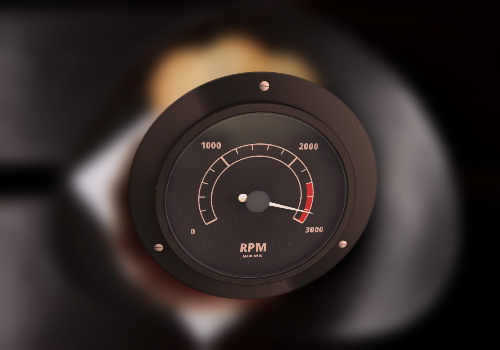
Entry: 2800 rpm
